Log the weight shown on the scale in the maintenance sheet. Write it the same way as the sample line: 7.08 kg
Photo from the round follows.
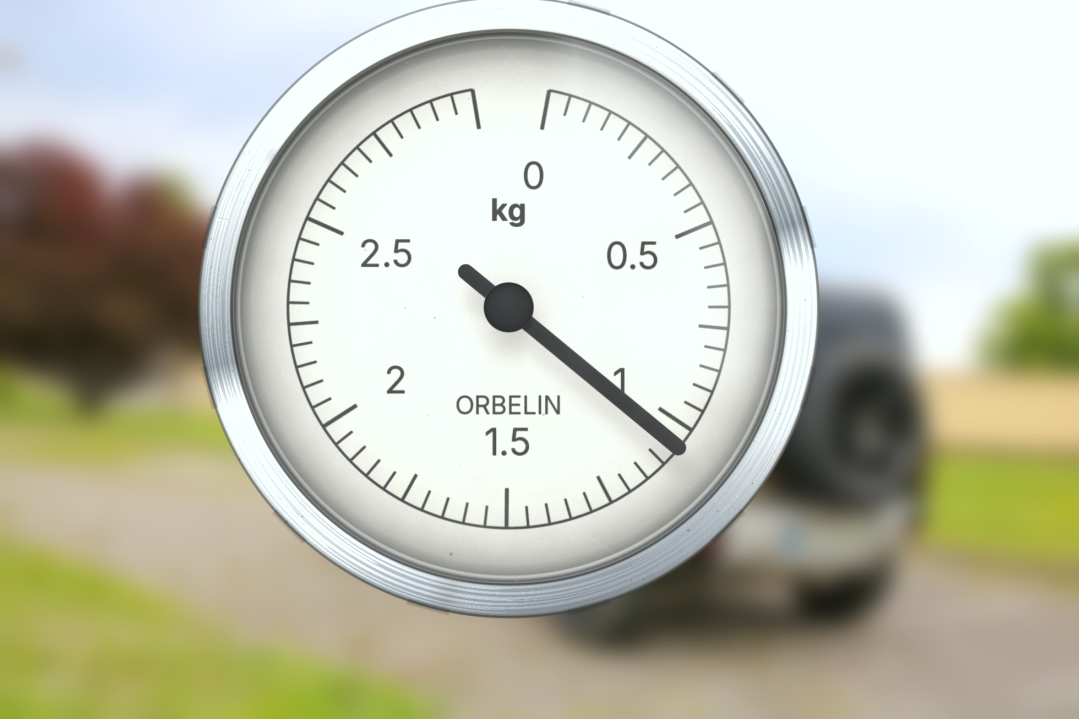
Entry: 1.05 kg
